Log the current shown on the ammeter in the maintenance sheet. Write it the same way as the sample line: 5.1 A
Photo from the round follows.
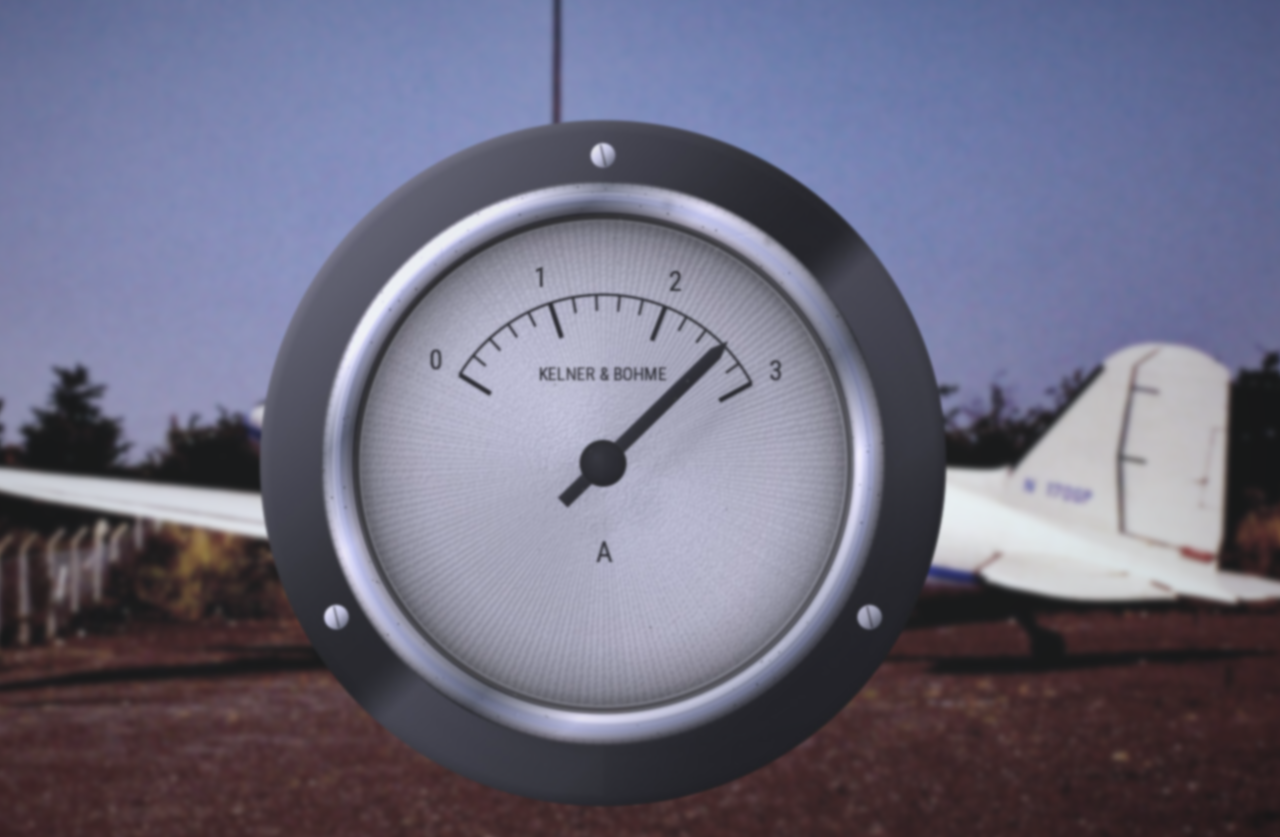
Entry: 2.6 A
